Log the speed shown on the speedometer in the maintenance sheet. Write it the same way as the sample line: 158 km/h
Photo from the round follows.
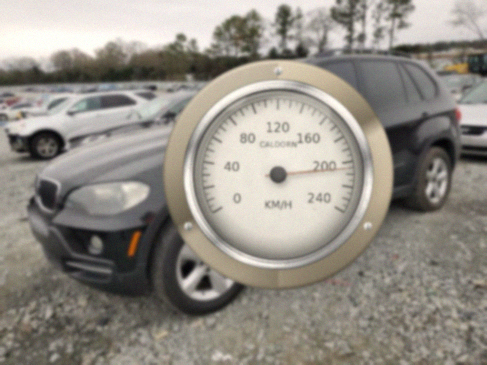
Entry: 205 km/h
